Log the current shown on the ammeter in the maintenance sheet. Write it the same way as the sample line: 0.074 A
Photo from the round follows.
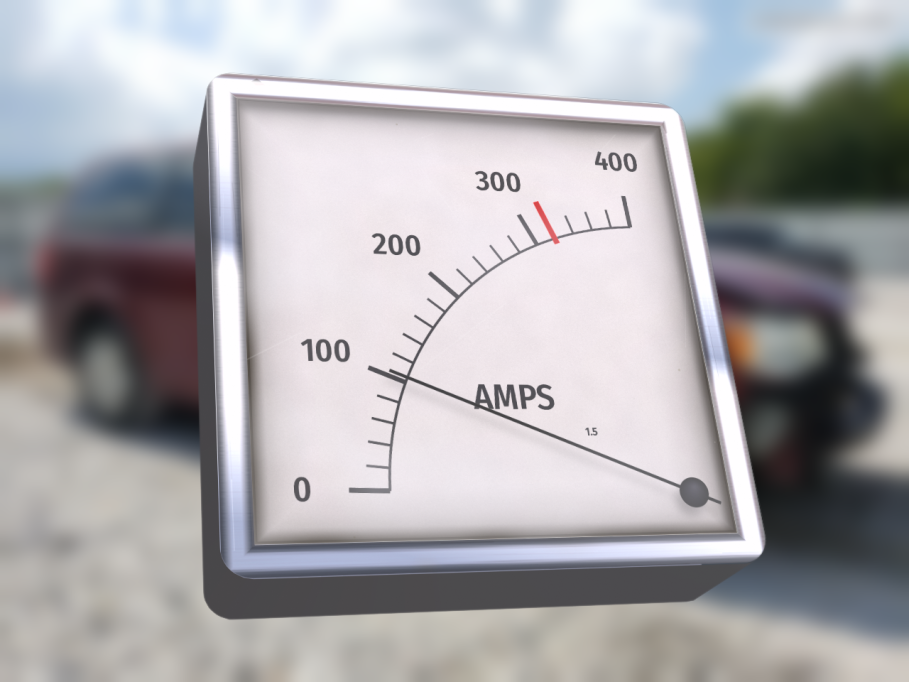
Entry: 100 A
